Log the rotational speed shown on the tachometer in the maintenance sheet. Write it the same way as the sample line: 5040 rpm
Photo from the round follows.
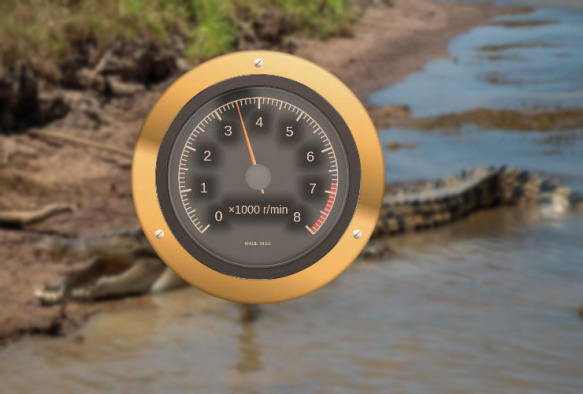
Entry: 3500 rpm
